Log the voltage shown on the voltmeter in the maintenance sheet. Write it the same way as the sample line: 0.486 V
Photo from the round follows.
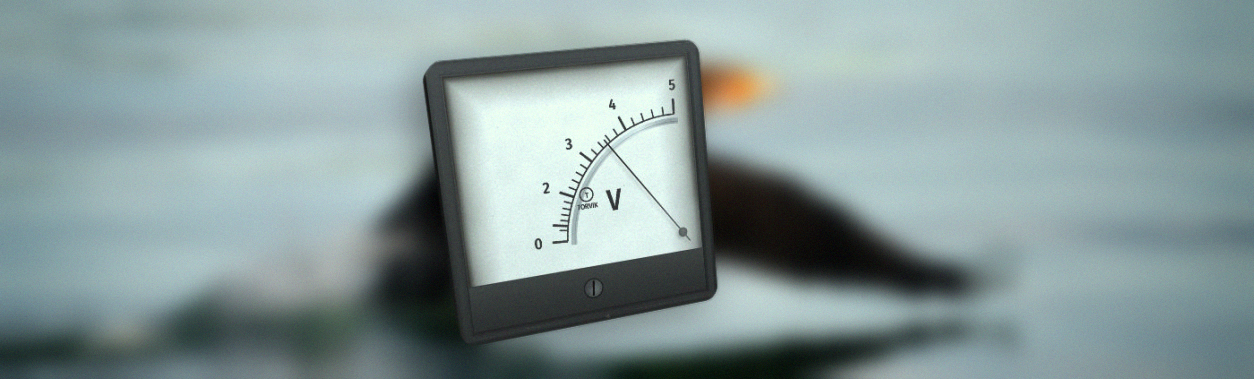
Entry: 3.5 V
